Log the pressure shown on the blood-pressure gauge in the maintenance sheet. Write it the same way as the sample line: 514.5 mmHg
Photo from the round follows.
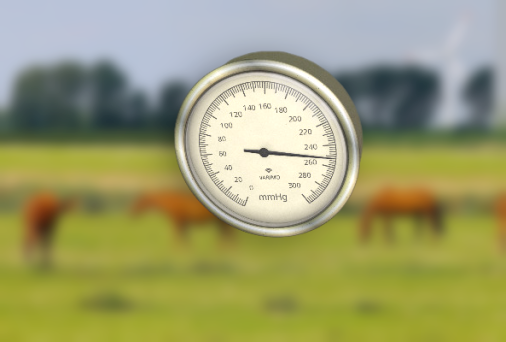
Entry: 250 mmHg
